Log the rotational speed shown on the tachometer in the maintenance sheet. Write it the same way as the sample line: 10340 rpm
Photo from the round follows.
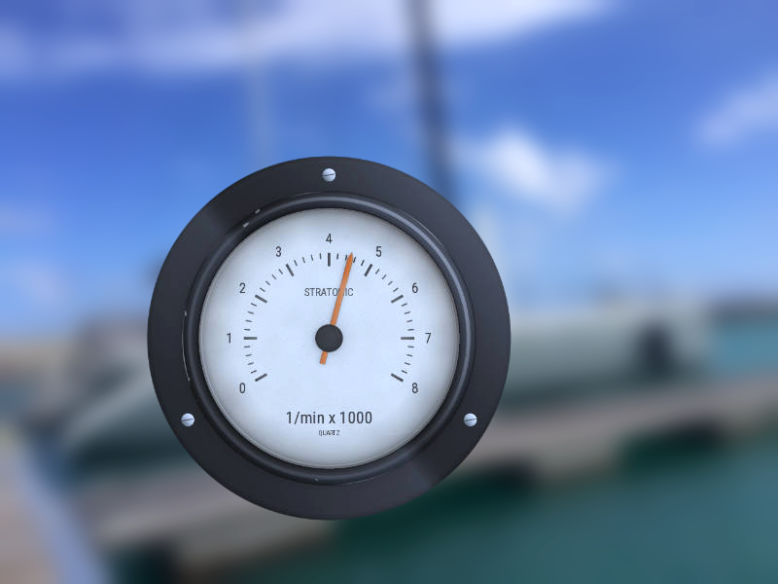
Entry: 4500 rpm
